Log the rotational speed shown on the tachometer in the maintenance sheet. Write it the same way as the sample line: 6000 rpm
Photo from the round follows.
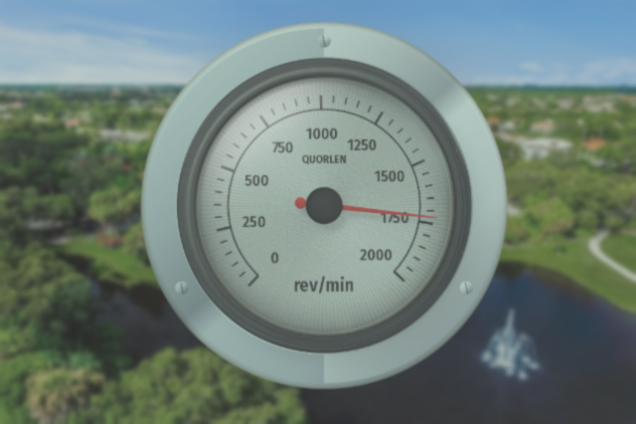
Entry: 1725 rpm
